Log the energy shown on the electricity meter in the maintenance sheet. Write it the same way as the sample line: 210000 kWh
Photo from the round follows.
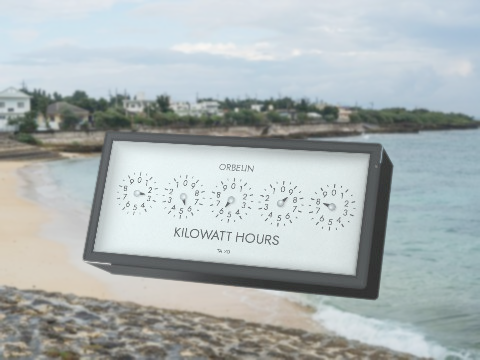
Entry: 25588 kWh
